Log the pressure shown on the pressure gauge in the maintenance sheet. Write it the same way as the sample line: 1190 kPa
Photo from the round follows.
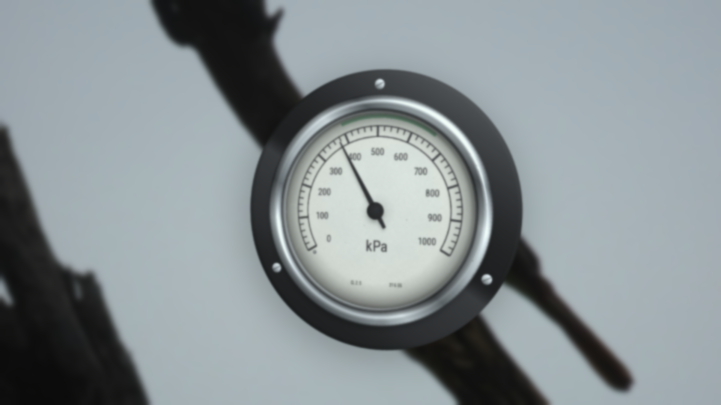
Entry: 380 kPa
